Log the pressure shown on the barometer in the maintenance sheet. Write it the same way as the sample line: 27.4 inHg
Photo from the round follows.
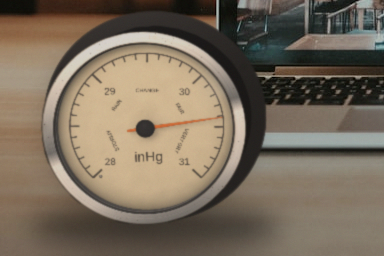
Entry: 30.4 inHg
